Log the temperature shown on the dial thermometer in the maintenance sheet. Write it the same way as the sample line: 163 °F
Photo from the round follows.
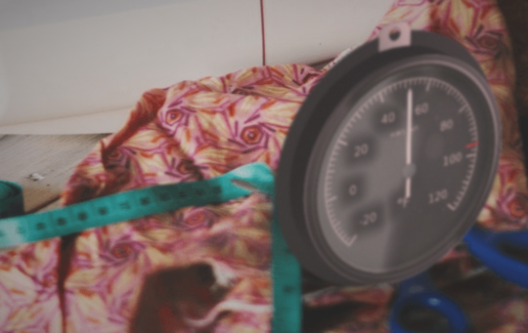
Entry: 50 °F
